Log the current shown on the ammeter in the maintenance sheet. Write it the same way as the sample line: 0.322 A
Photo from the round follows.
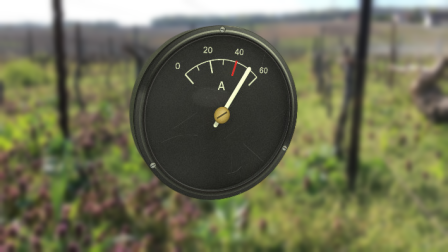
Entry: 50 A
